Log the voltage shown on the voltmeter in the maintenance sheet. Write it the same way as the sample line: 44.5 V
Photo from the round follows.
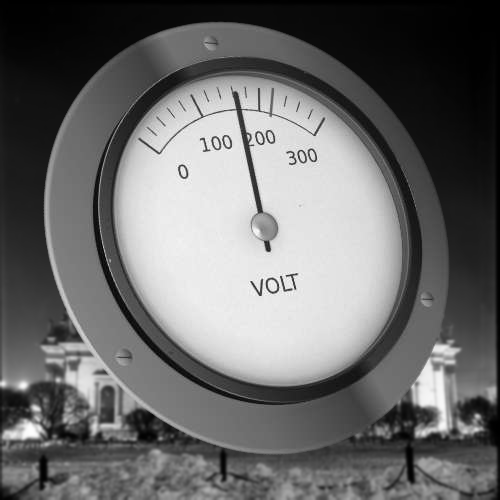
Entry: 160 V
